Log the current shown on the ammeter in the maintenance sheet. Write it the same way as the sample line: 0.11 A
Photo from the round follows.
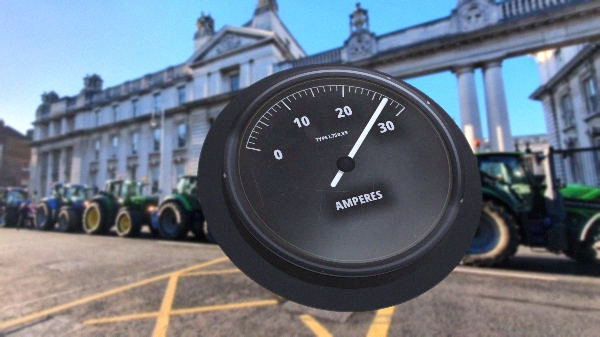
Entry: 27 A
